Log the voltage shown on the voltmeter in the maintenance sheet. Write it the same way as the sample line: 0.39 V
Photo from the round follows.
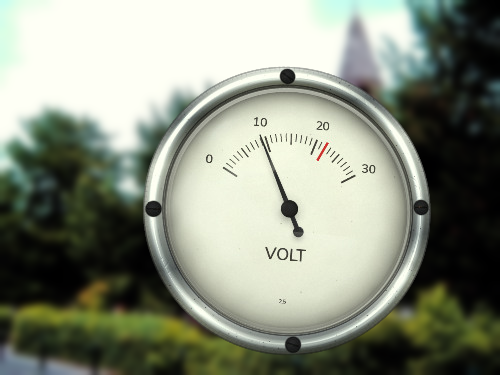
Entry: 9 V
